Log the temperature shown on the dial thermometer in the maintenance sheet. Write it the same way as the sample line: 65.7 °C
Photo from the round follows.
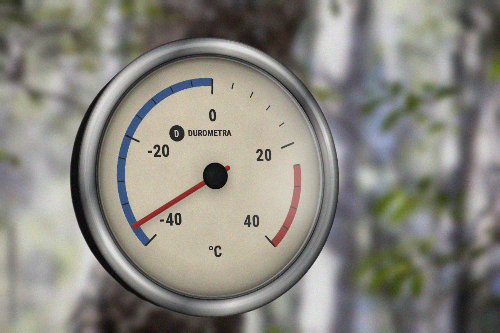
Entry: -36 °C
